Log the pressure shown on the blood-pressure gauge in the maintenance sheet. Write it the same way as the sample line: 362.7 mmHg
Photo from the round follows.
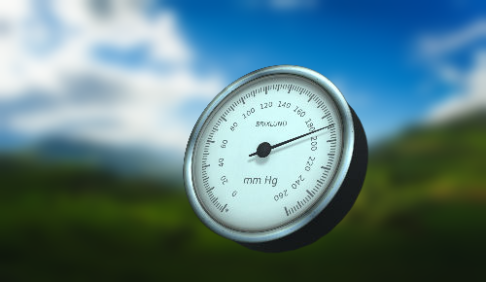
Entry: 190 mmHg
